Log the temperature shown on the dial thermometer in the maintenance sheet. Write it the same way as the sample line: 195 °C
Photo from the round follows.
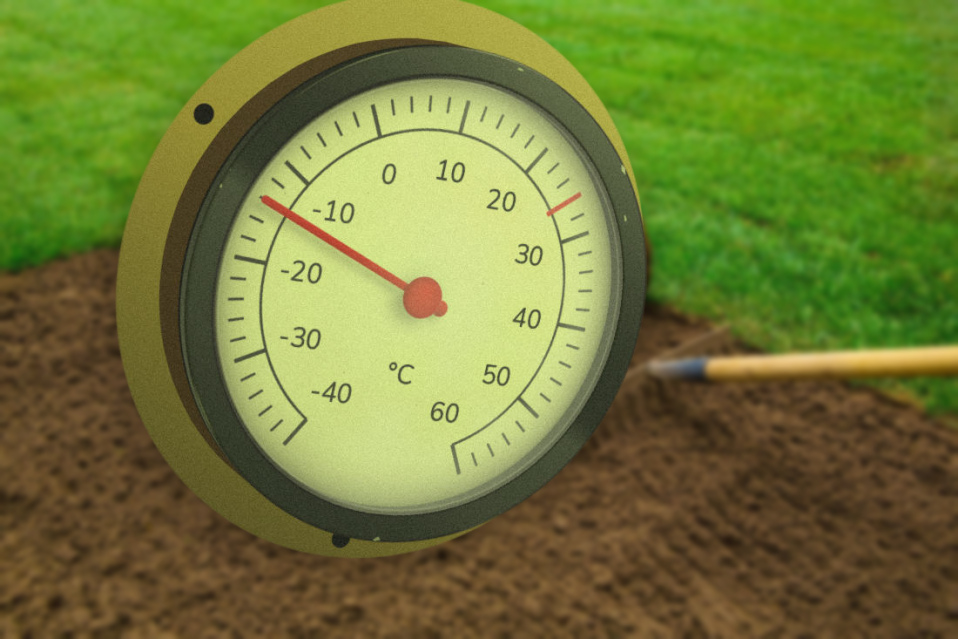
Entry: -14 °C
